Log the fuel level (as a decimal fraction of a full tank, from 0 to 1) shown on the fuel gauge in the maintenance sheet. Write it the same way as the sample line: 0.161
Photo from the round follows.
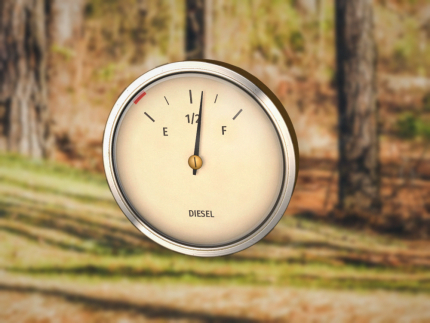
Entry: 0.625
